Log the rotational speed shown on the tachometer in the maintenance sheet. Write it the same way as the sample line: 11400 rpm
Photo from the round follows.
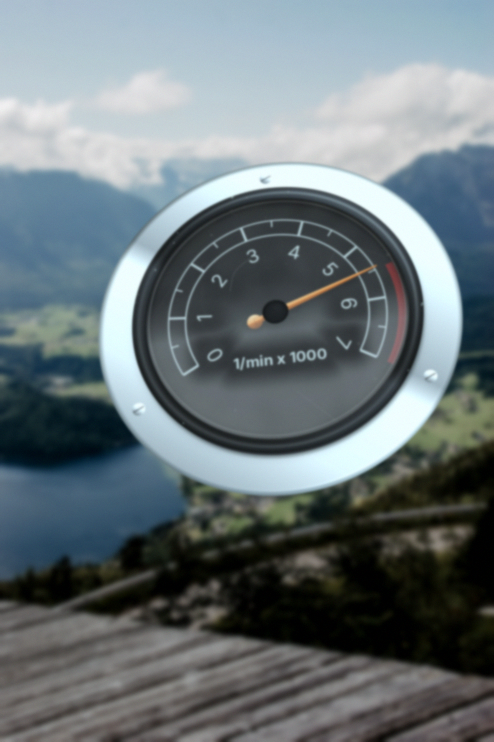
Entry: 5500 rpm
